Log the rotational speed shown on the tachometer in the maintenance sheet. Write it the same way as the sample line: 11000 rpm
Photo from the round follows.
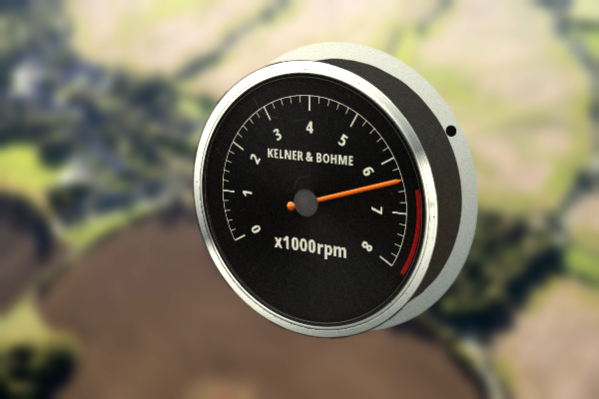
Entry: 6400 rpm
